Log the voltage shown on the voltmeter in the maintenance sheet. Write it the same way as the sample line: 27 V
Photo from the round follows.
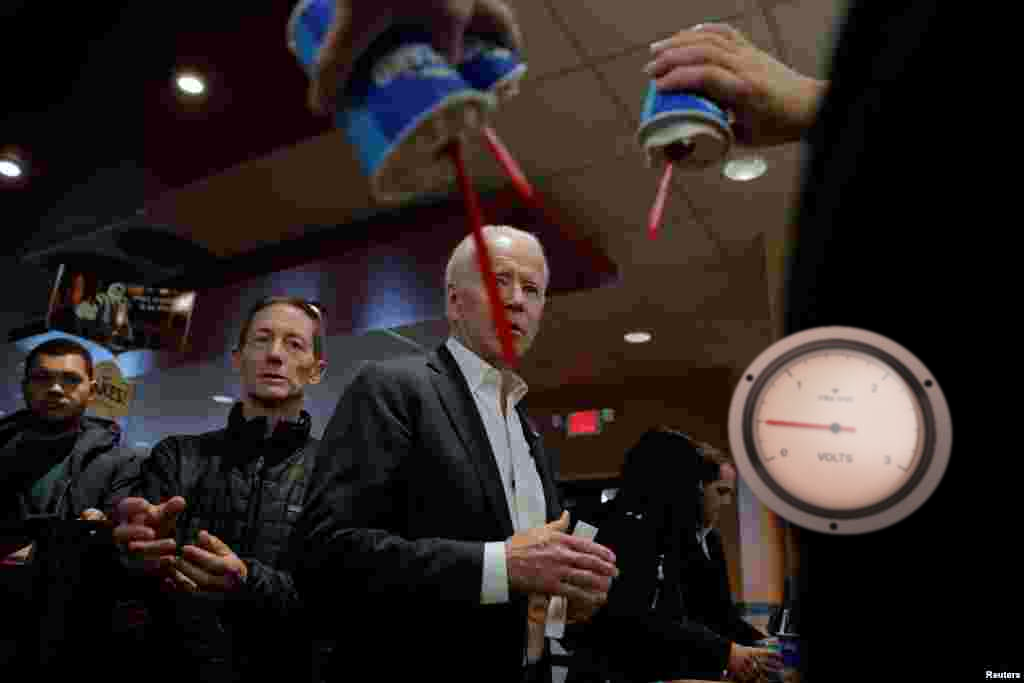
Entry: 0.4 V
